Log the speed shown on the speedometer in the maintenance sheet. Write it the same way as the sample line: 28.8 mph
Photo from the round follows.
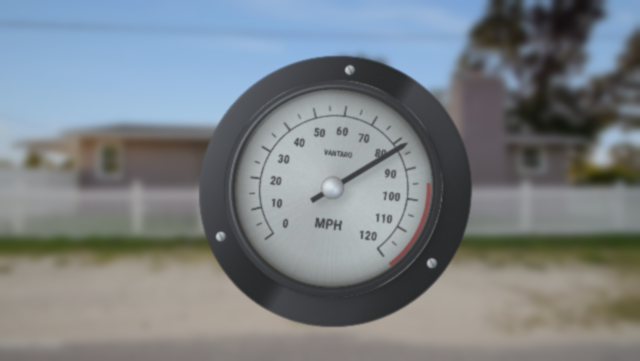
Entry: 82.5 mph
